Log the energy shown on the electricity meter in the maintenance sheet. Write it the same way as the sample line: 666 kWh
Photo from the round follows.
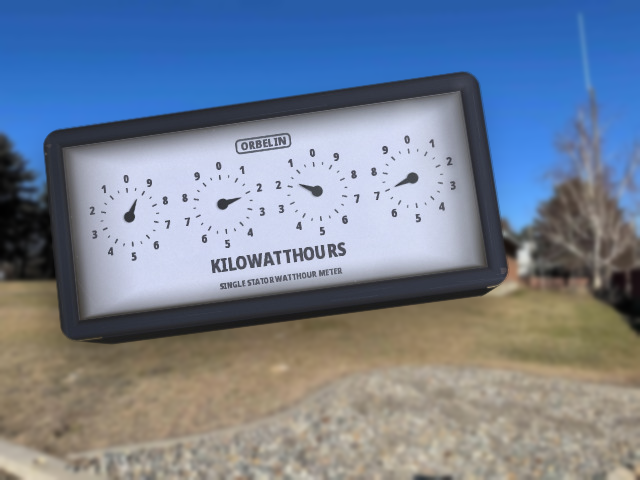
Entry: 9217 kWh
